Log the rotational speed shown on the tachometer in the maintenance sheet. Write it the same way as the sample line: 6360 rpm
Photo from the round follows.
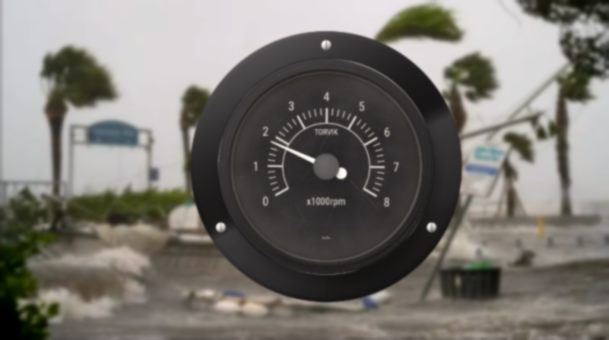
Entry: 1800 rpm
